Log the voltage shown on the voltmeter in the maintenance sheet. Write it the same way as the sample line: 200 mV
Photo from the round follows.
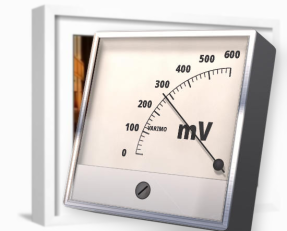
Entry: 280 mV
